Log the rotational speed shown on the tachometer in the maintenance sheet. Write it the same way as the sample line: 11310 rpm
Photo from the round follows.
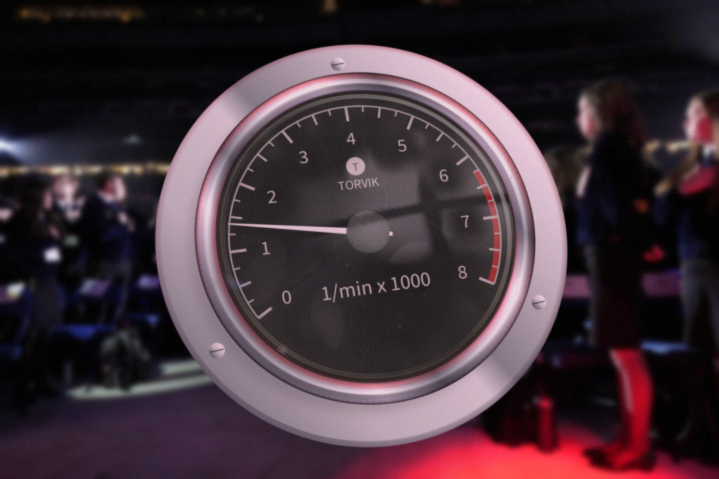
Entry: 1375 rpm
